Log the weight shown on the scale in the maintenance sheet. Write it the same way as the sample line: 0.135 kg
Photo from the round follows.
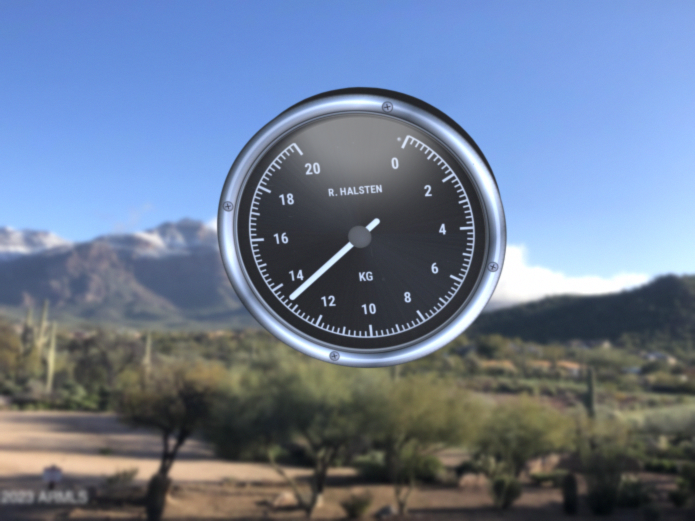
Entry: 13.4 kg
